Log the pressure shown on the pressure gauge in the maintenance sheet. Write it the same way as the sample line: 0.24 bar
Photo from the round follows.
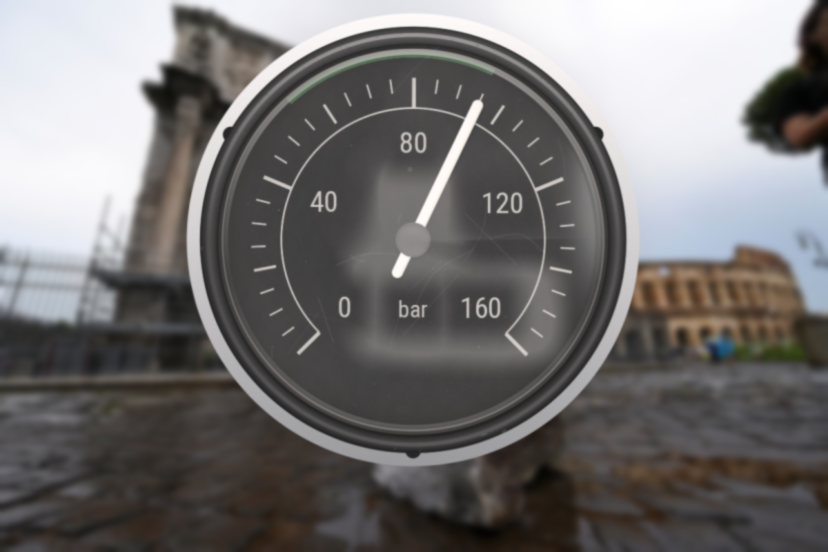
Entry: 95 bar
